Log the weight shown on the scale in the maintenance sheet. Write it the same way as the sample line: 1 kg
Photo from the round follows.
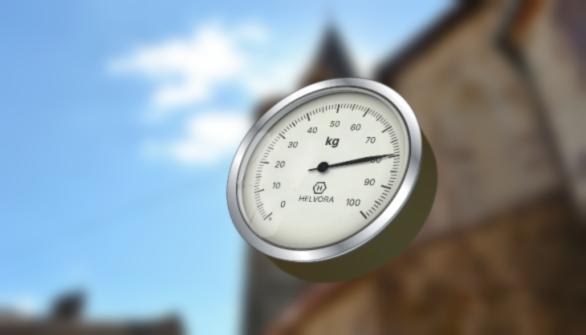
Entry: 80 kg
